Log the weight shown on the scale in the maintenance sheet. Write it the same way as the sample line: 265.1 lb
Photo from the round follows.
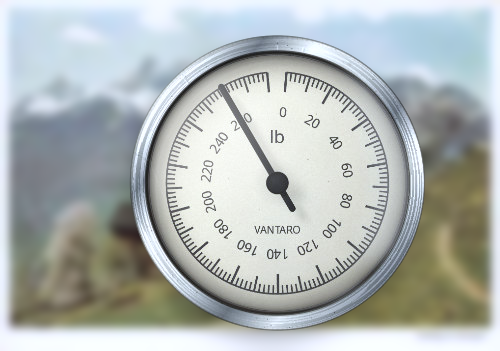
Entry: 260 lb
